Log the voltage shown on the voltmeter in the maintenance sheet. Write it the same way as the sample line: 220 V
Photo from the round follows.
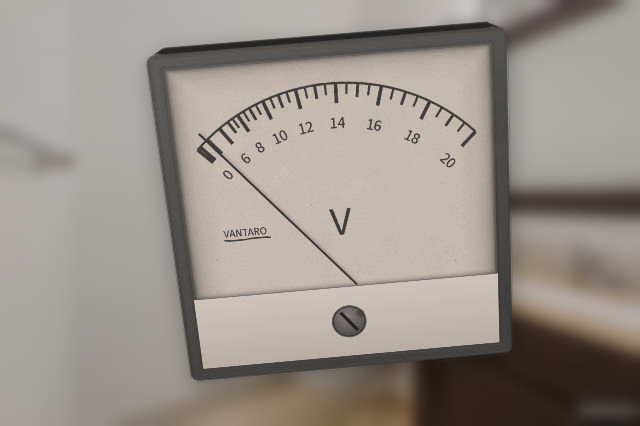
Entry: 4 V
